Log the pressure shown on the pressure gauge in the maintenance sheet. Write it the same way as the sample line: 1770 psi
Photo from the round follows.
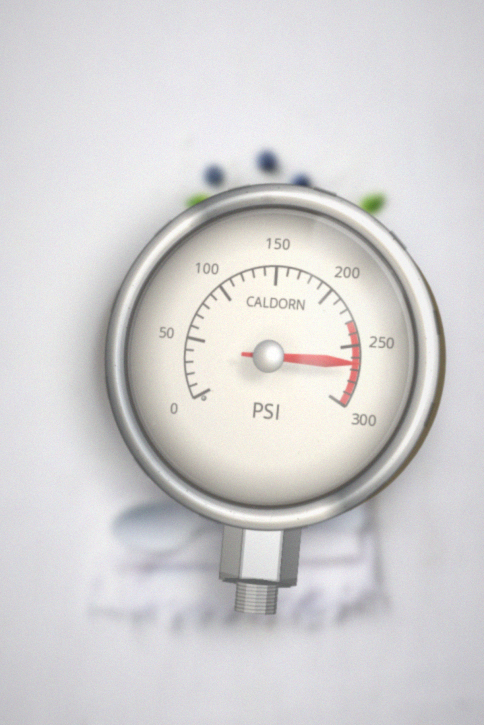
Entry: 265 psi
